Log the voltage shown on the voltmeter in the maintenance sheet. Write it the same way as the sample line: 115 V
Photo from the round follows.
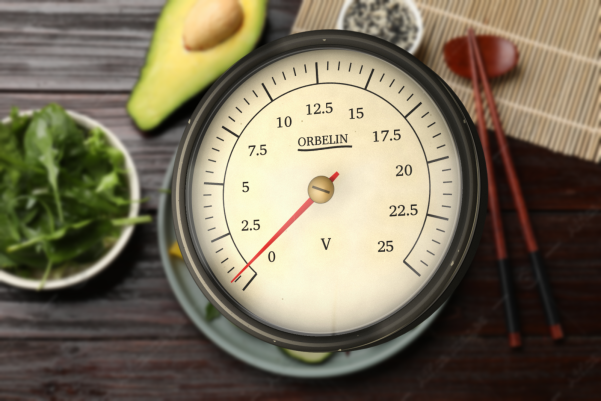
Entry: 0.5 V
